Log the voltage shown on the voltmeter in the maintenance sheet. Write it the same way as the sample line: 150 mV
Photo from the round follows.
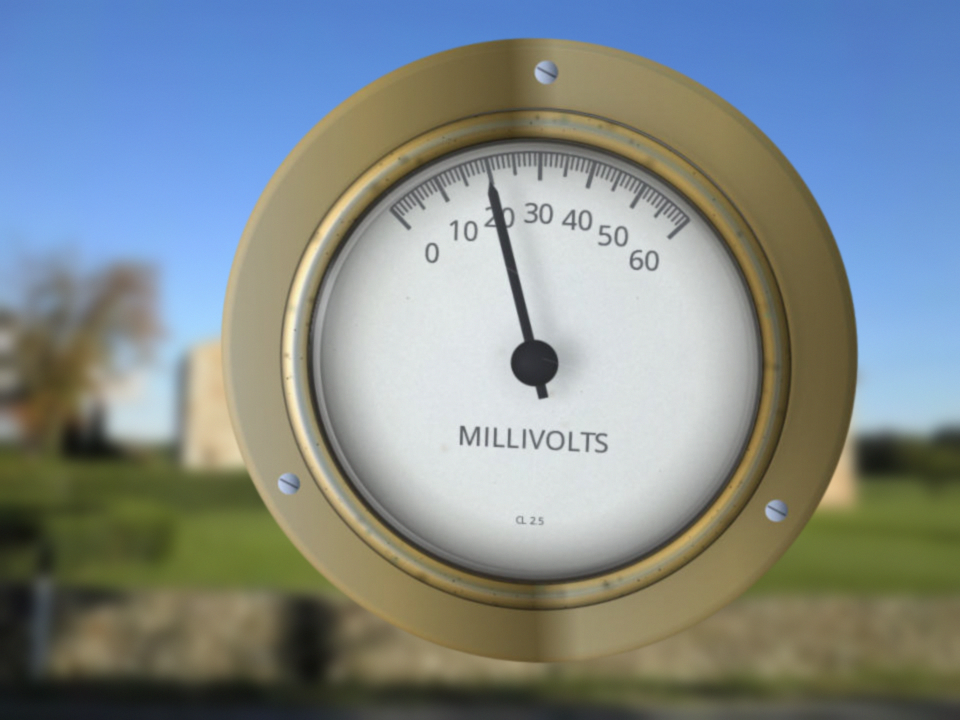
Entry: 20 mV
